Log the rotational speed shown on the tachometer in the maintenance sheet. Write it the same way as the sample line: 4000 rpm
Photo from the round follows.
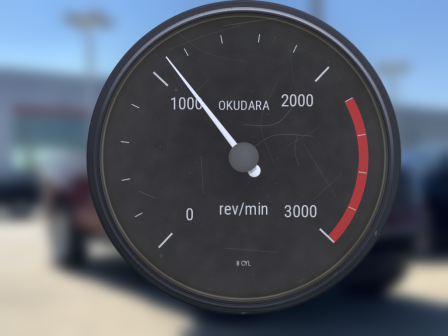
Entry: 1100 rpm
